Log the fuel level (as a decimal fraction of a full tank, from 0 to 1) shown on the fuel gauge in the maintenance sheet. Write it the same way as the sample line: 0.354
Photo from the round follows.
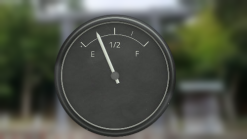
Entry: 0.25
